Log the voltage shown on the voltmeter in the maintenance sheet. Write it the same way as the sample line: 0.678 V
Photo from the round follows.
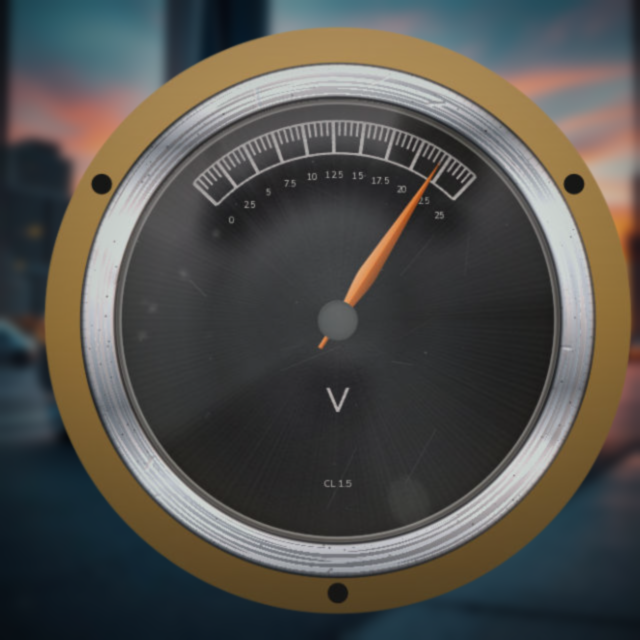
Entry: 22 V
